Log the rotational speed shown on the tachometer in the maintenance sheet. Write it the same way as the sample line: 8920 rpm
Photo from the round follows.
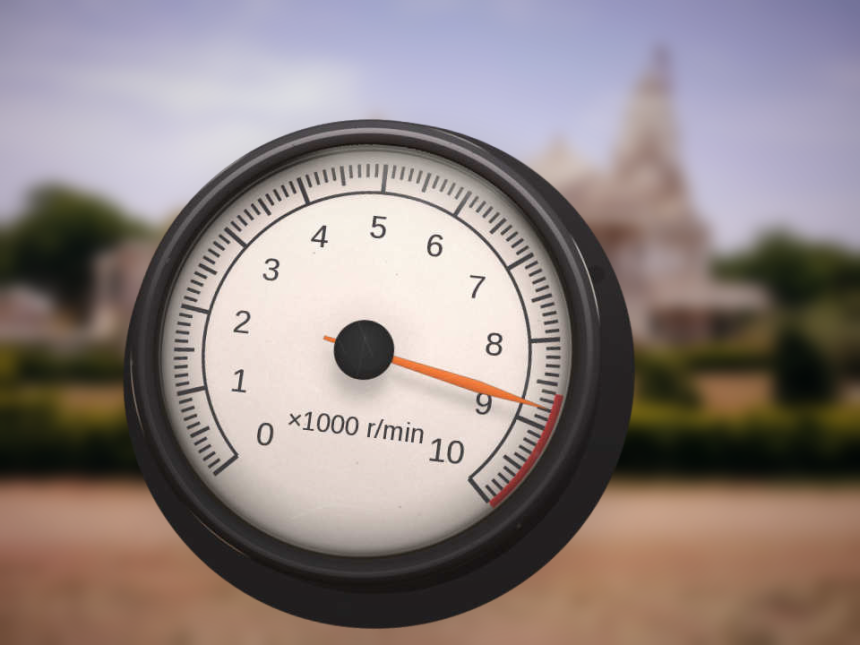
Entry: 8800 rpm
